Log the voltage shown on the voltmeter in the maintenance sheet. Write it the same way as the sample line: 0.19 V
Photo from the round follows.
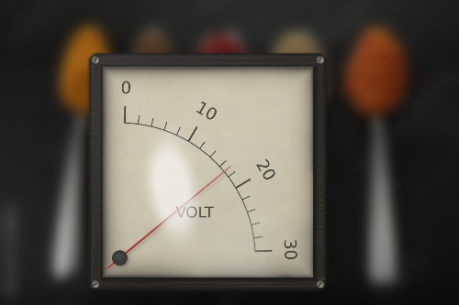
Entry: 17 V
